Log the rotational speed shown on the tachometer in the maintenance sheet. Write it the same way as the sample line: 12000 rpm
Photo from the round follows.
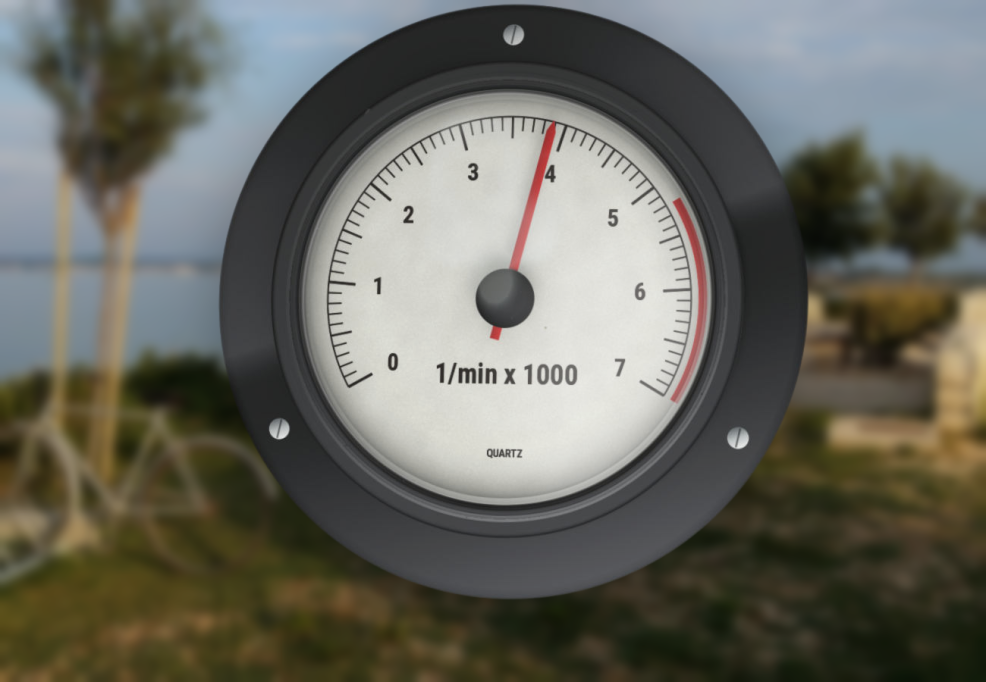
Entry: 3900 rpm
